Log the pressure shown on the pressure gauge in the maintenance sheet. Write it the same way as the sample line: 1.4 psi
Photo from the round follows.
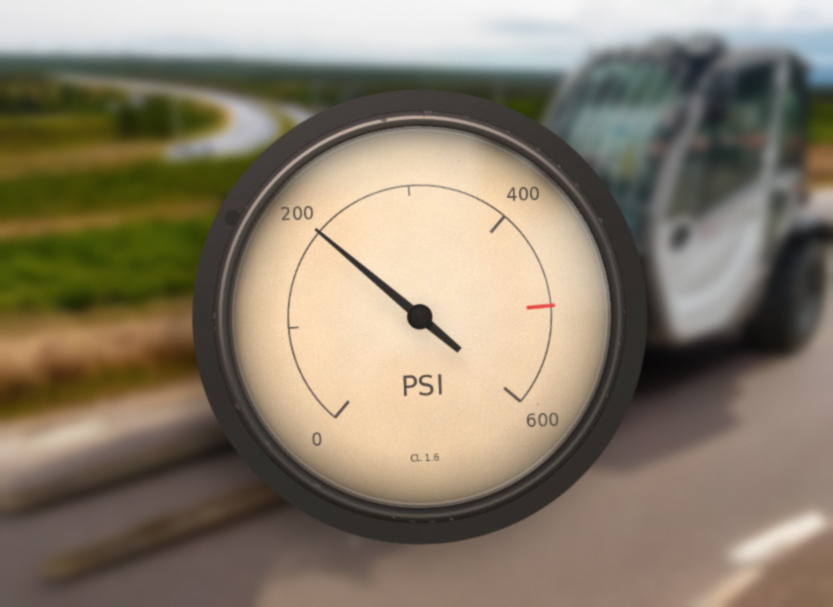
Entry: 200 psi
